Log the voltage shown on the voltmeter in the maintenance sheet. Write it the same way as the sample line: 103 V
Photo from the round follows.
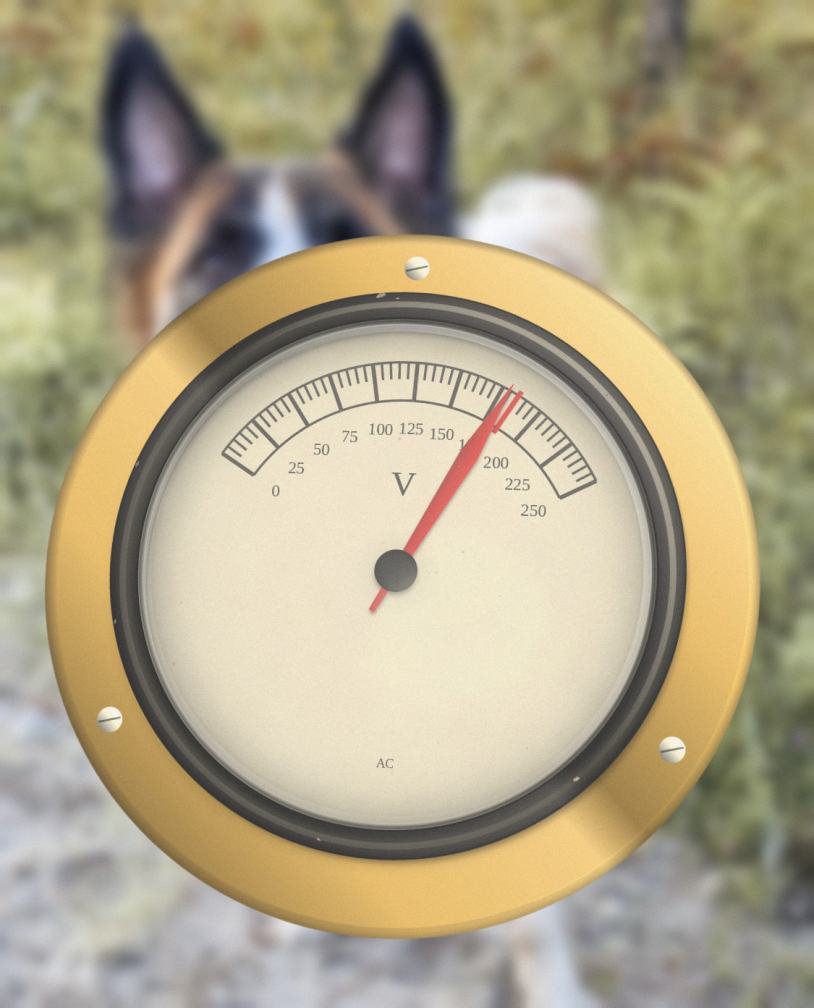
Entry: 180 V
